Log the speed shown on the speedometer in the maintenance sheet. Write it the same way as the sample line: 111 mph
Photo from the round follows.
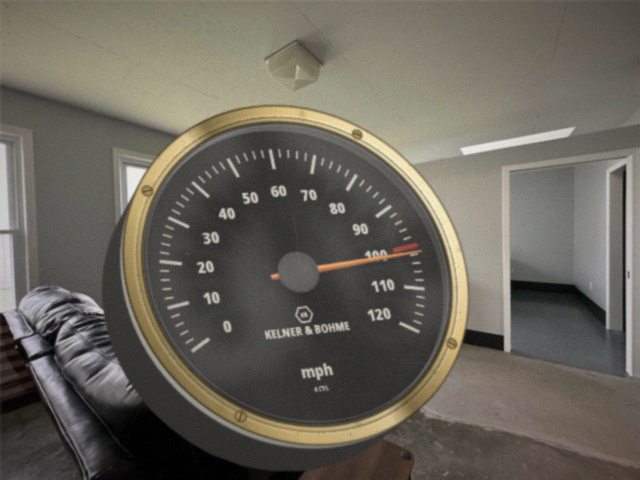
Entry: 102 mph
